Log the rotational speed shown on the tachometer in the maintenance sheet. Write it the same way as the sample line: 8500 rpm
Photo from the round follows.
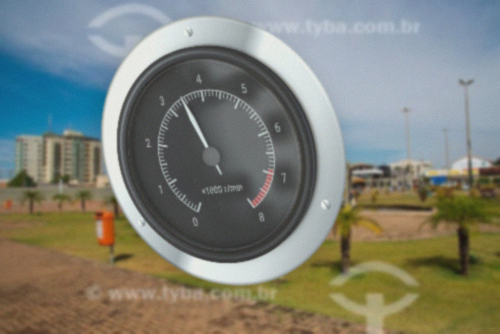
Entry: 3500 rpm
